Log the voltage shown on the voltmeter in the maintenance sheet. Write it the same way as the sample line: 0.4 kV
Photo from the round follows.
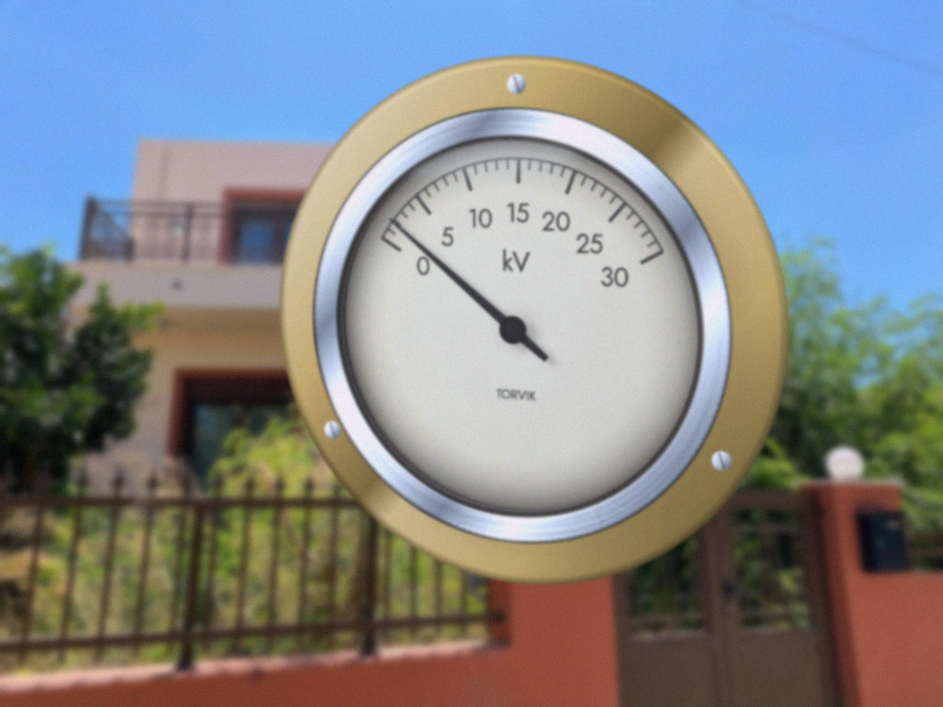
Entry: 2 kV
